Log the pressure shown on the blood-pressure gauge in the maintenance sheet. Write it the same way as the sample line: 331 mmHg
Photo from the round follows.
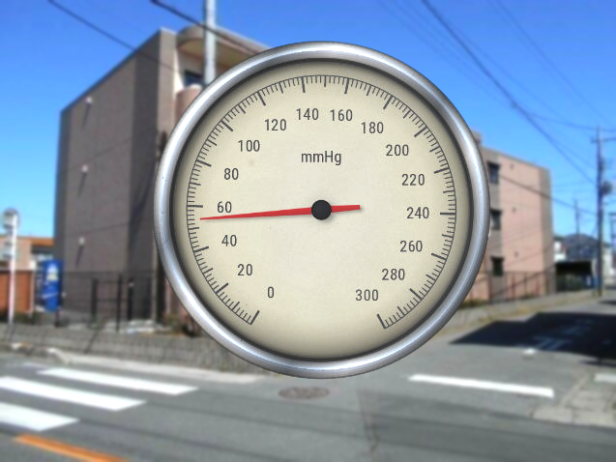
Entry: 54 mmHg
